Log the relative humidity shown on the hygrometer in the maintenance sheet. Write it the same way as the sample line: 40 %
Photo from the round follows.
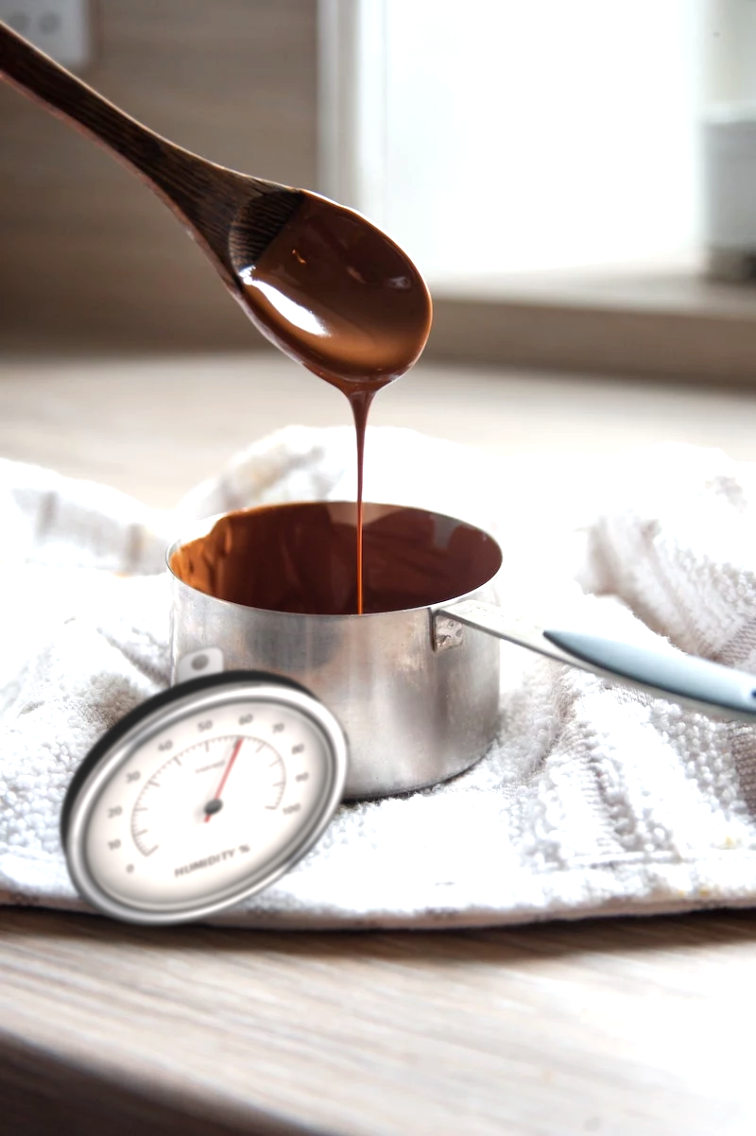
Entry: 60 %
